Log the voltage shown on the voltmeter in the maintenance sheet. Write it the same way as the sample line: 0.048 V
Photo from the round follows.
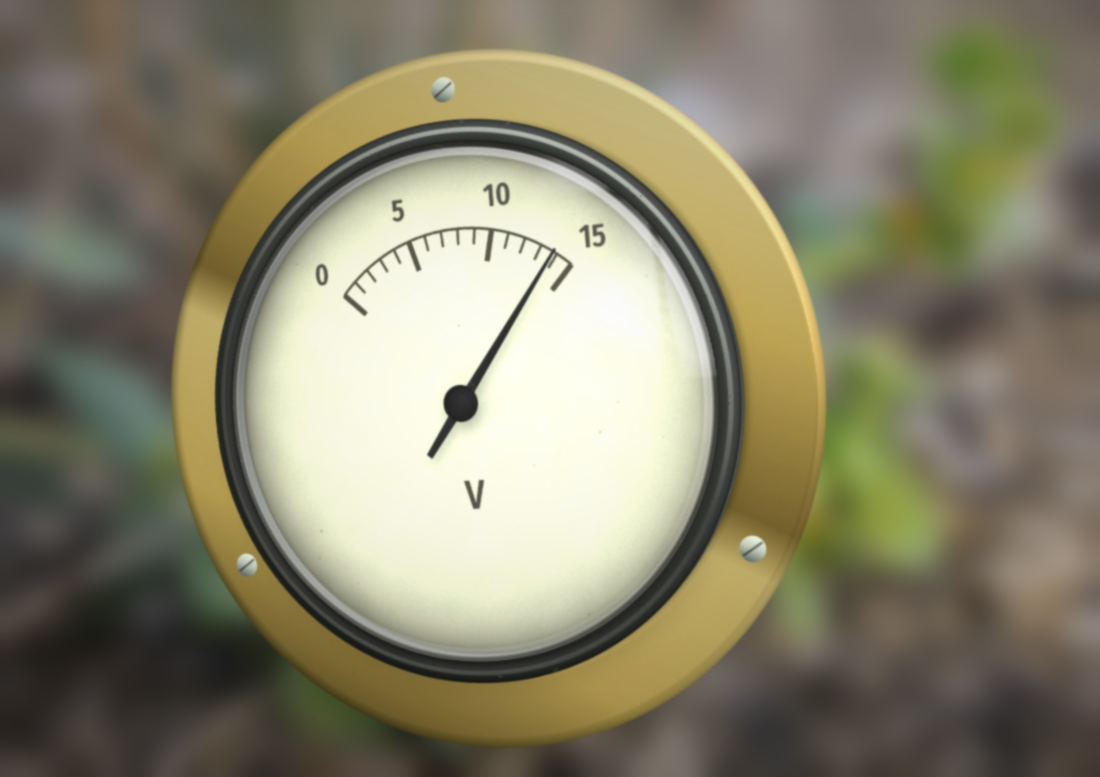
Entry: 14 V
